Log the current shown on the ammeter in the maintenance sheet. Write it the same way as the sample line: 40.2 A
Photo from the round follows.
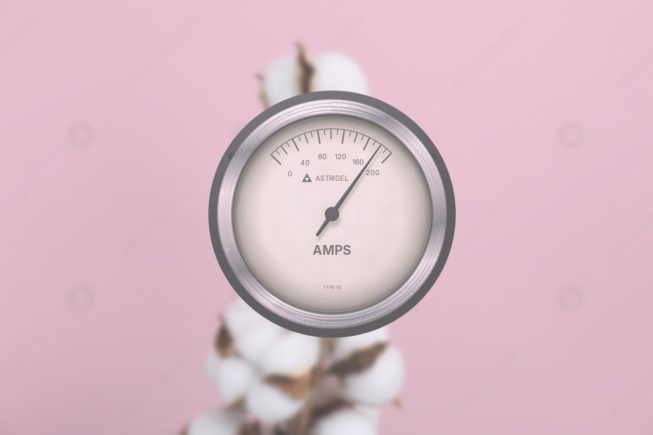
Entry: 180 A
